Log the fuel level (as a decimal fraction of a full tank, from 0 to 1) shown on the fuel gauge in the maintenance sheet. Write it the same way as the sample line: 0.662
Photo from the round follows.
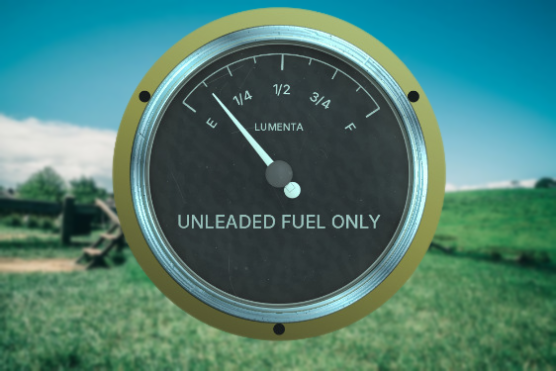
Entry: 0.125
